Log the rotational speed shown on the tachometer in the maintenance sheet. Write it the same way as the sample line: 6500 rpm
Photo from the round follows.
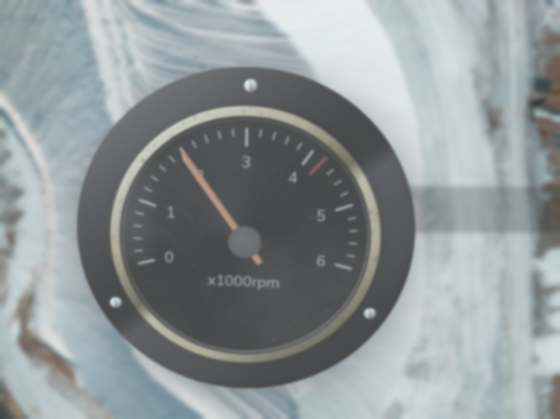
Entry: 2000 rpm
